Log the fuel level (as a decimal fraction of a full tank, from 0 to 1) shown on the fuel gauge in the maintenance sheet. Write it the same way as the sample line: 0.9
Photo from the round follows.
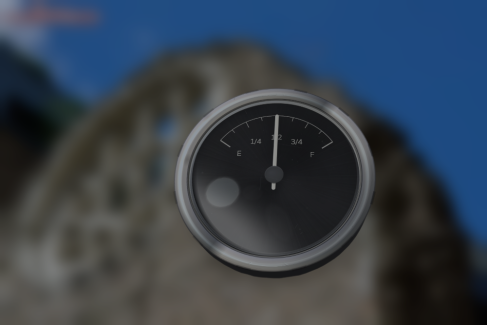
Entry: 0.5
